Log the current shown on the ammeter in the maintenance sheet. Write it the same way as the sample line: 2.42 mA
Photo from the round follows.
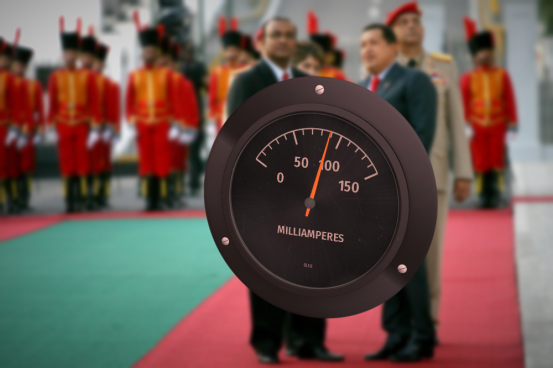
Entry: 90 mA
